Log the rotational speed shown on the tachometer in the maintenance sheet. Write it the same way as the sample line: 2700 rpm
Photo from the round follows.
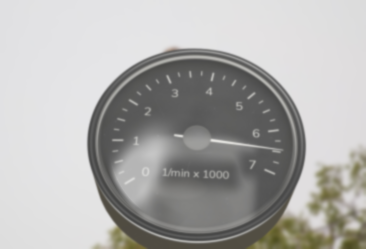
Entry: 6500 rpm
